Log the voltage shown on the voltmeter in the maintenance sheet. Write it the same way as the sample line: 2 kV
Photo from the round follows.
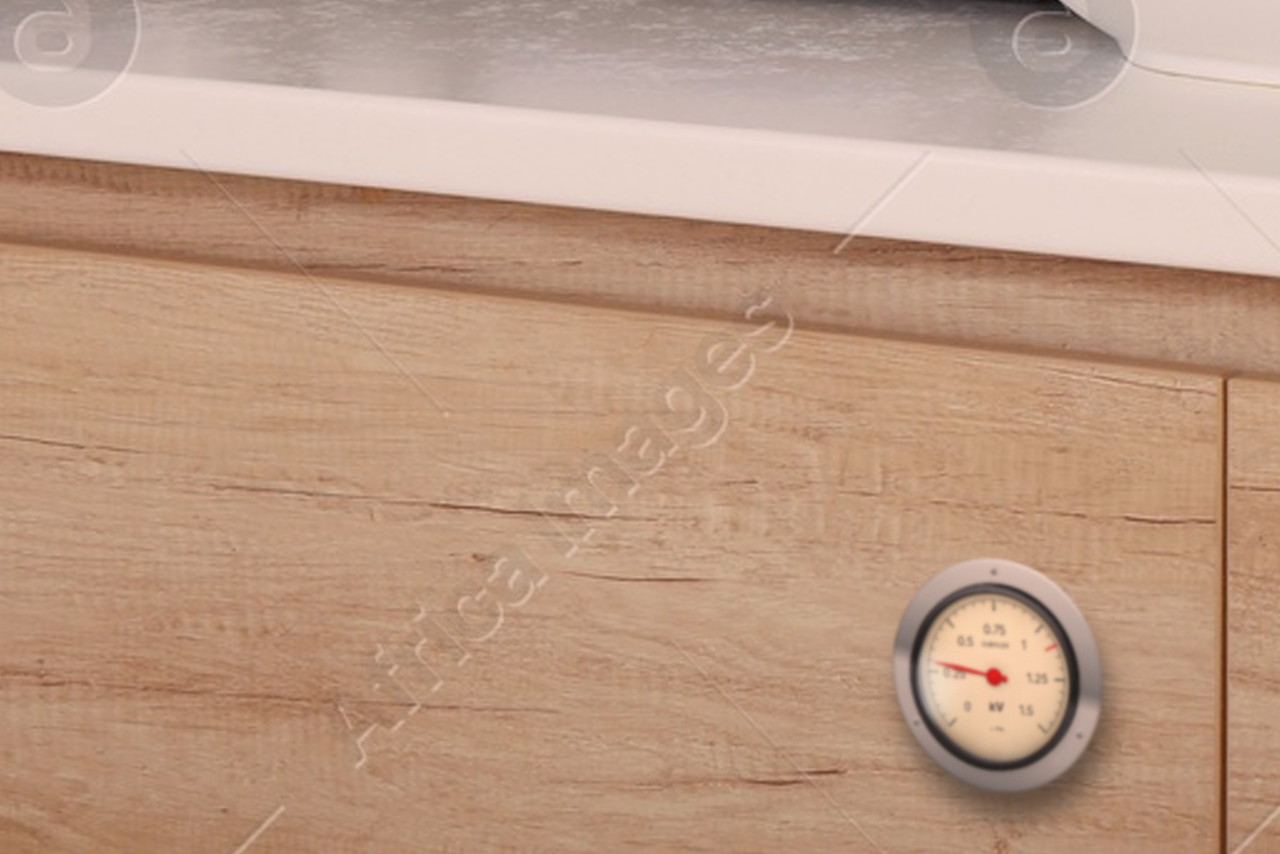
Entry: 0.3 kV
